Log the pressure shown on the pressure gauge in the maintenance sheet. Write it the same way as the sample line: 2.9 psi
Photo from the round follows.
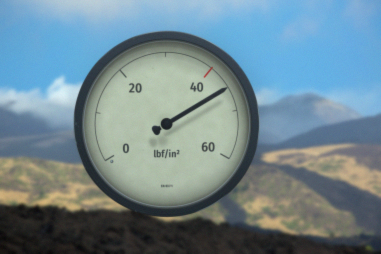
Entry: 45 psi
